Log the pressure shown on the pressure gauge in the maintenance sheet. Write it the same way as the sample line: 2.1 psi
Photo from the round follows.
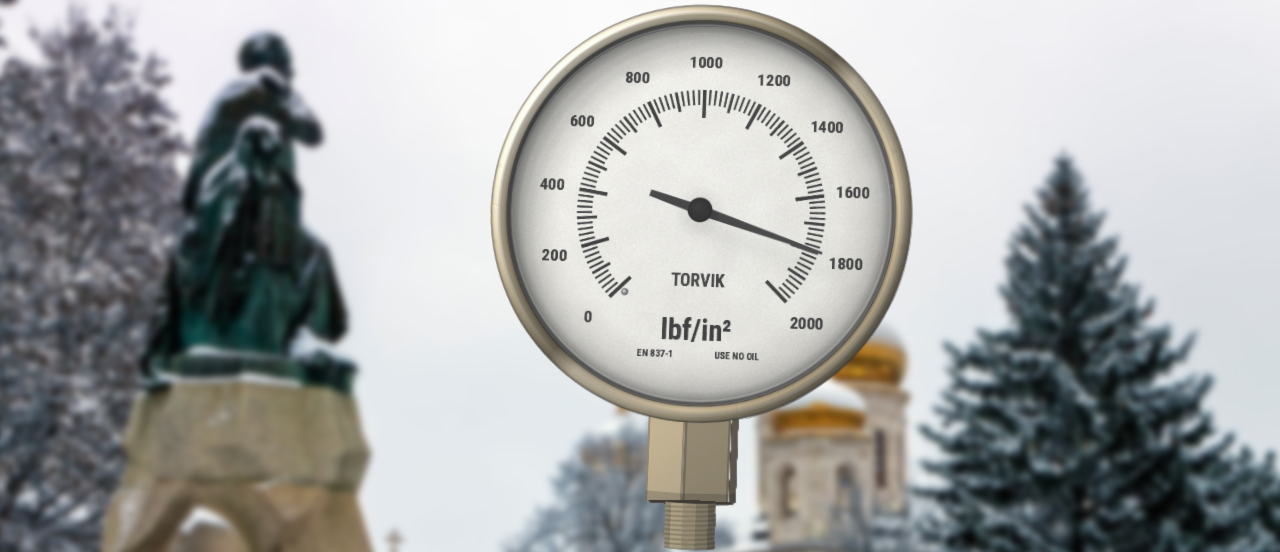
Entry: 1800 psi
